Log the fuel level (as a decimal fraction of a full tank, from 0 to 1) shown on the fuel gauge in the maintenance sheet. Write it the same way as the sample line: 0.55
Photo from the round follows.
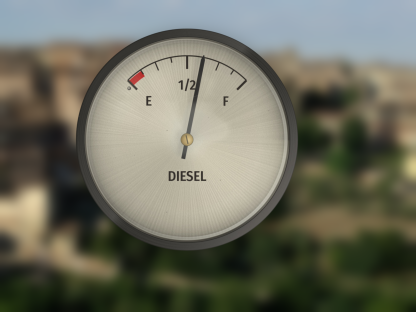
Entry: 0.625
